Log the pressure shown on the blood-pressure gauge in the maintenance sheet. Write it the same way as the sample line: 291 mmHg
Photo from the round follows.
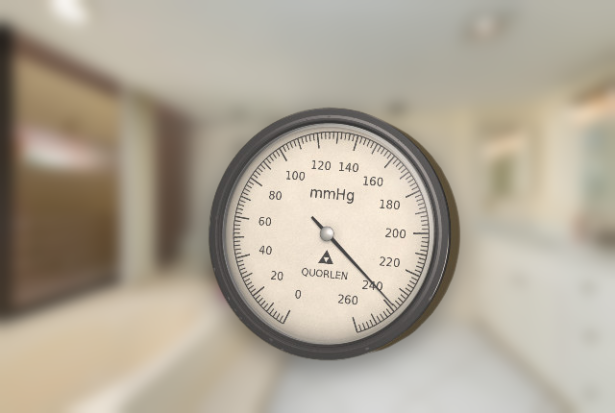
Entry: 238 mmHg
